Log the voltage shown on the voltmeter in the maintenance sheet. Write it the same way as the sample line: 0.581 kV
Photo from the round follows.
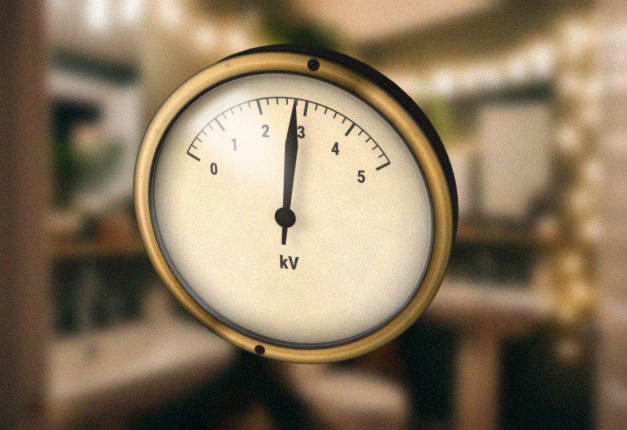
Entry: 2.8 kV
